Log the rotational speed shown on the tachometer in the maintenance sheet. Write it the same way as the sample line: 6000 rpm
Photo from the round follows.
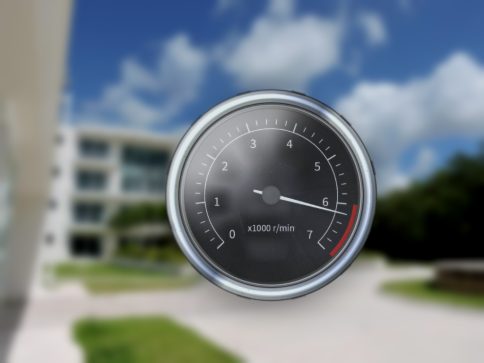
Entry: 6200 rpm
